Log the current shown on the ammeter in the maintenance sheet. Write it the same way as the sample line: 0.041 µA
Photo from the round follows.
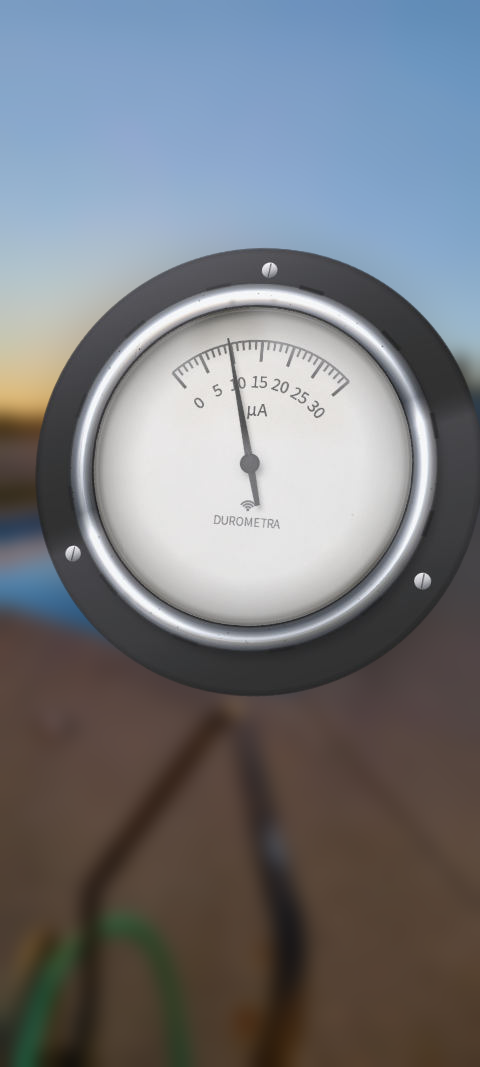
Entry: 10 µA
